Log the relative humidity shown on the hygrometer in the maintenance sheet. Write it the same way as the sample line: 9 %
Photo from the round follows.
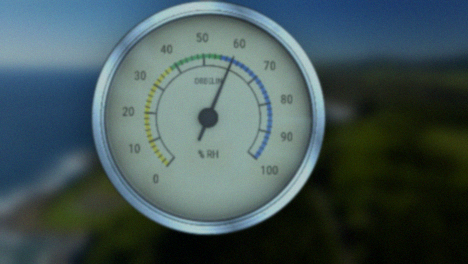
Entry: 60 %
